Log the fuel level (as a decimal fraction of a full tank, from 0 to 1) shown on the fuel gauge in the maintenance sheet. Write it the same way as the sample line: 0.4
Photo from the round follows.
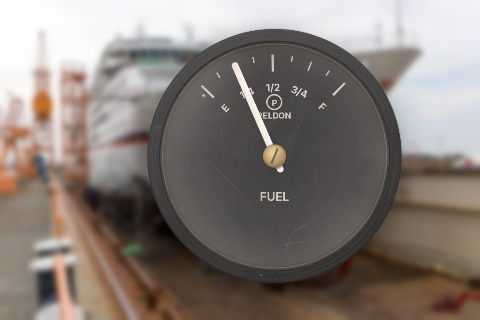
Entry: 0.25
